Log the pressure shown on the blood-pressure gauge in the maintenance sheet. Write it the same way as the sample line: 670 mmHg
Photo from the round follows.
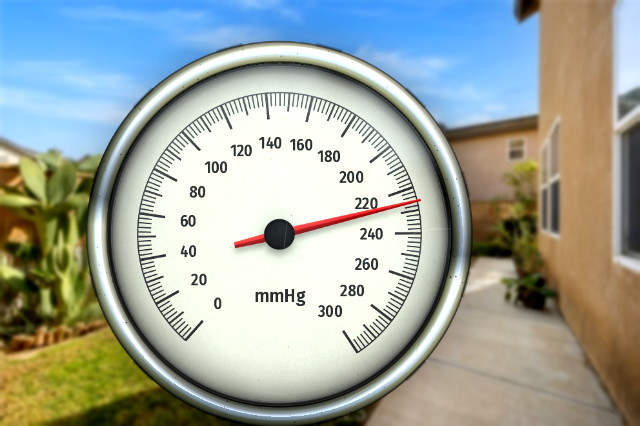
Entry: 226 mmHg
